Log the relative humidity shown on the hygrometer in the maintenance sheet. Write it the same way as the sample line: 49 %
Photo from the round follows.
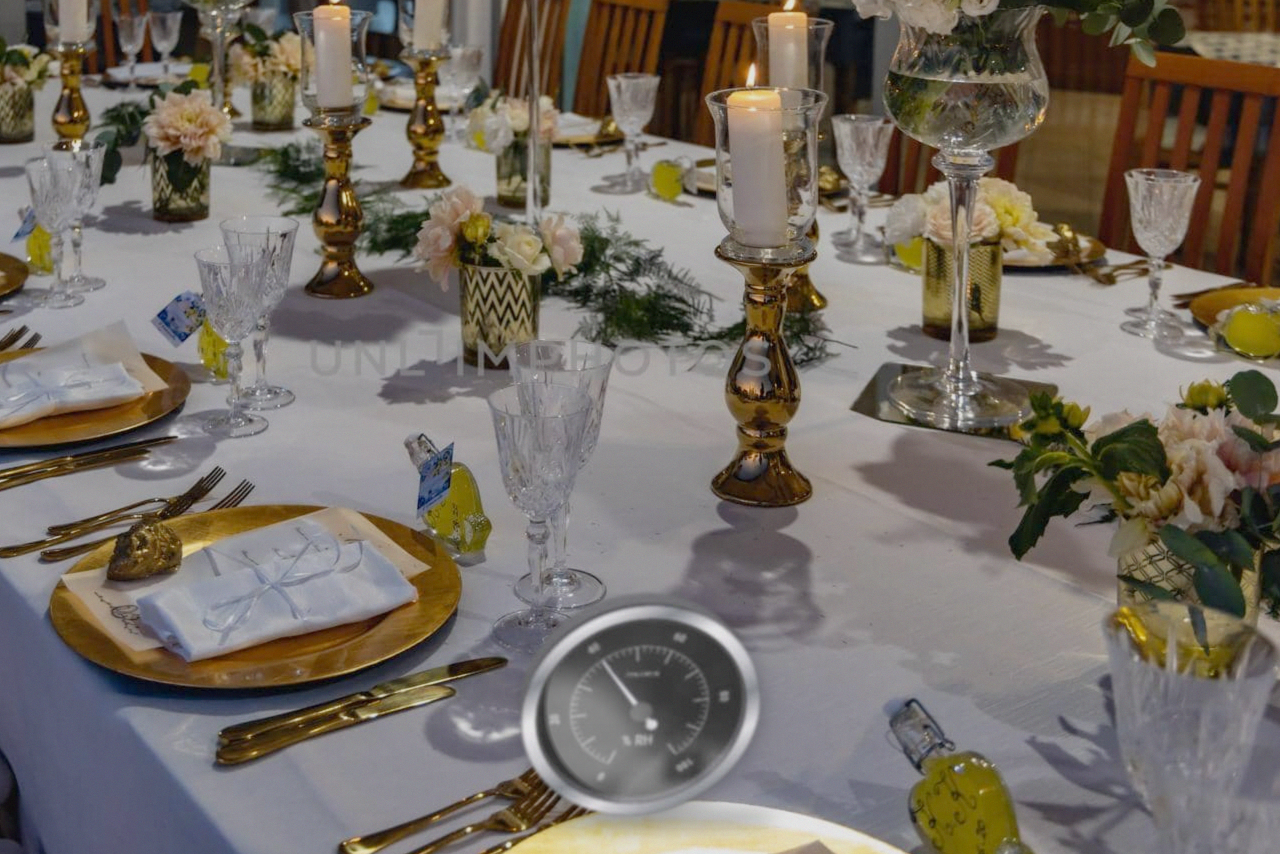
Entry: 40 %
